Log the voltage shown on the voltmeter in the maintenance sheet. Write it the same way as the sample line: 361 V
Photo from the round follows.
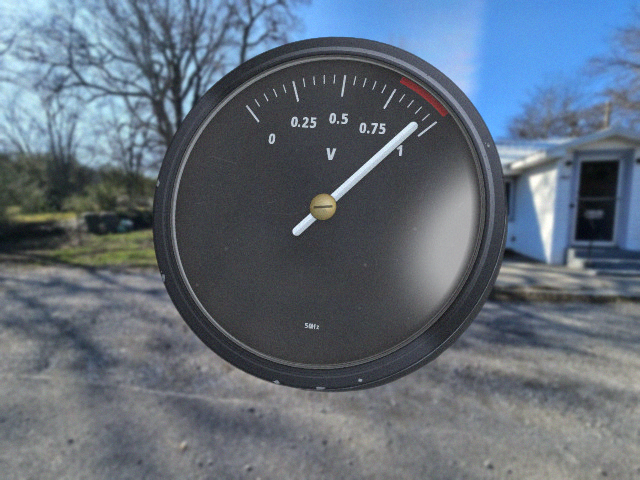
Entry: 0.95 V
